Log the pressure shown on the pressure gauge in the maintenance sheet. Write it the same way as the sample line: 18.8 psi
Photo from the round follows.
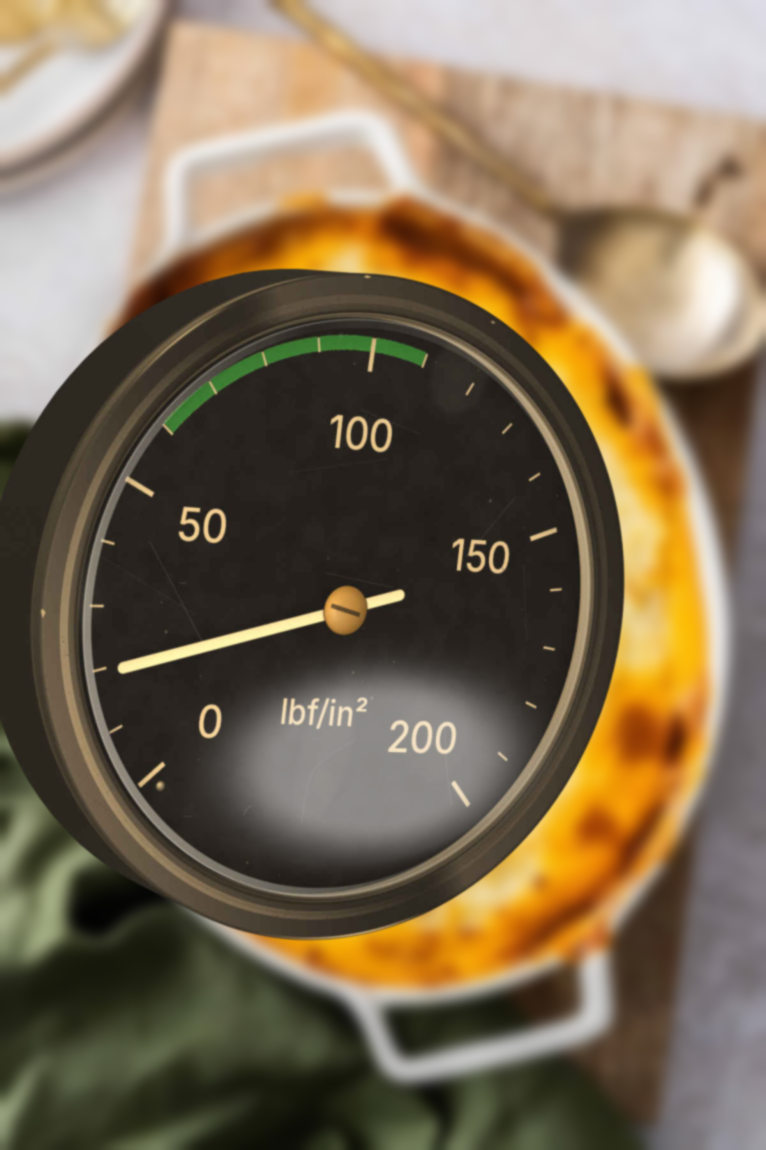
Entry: 20 psi
